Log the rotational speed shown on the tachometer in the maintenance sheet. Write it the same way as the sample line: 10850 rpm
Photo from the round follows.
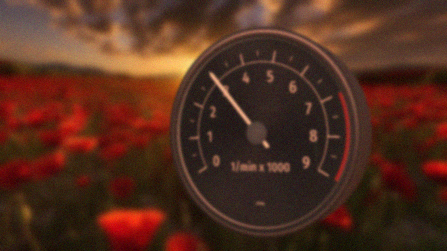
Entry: 3000 rpm
